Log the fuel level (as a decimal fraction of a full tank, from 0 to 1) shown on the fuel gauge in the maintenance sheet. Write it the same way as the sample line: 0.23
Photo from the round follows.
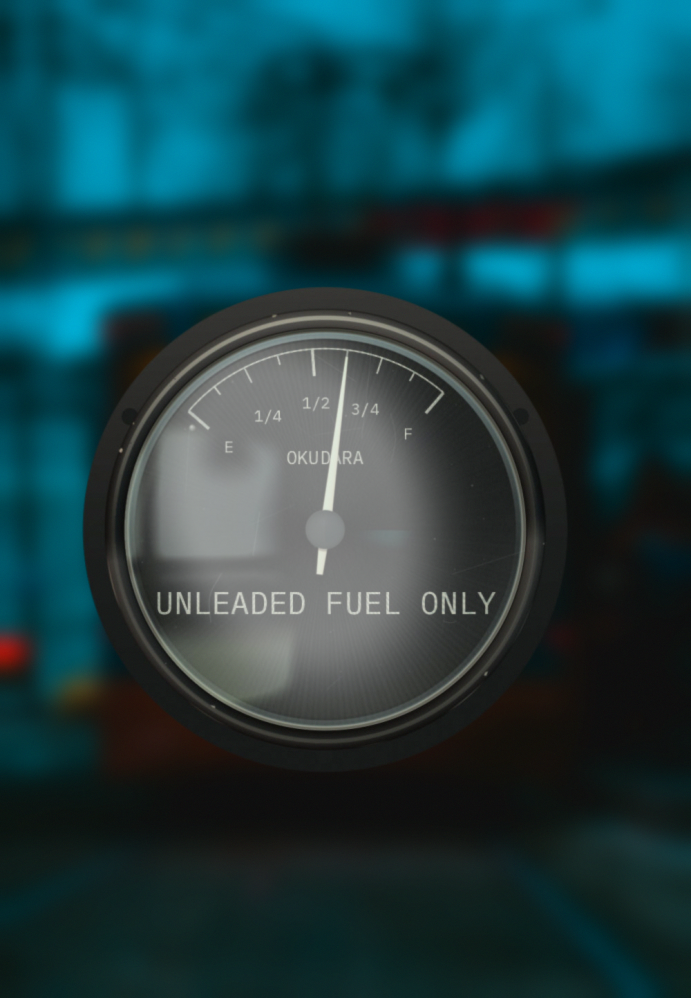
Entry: 0.625
